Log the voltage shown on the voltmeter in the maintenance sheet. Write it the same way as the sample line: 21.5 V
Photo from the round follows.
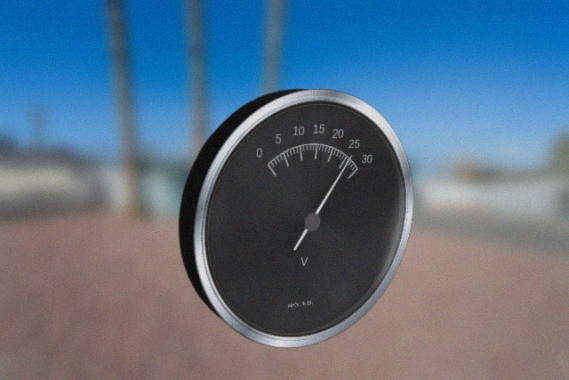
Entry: 25 V
